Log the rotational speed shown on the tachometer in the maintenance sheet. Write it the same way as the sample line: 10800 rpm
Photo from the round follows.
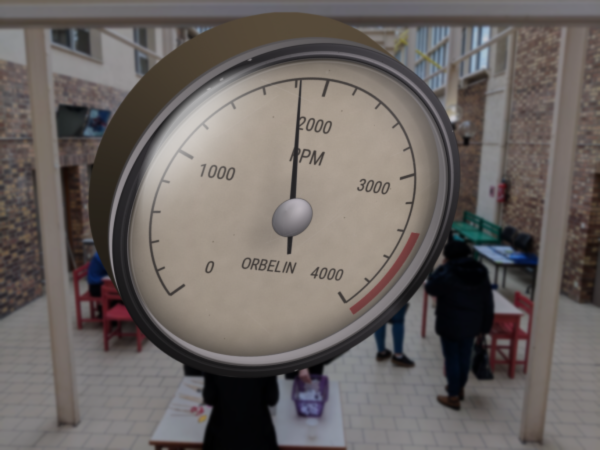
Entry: 1800 rpm
